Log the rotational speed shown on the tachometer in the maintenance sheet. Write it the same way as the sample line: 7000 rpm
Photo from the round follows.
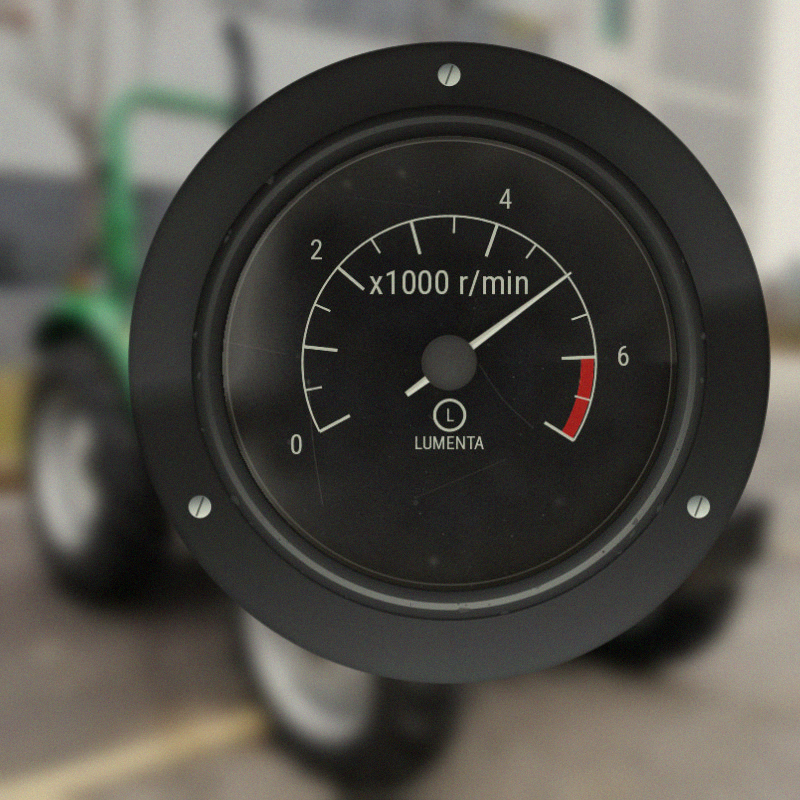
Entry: 5000 rpm
